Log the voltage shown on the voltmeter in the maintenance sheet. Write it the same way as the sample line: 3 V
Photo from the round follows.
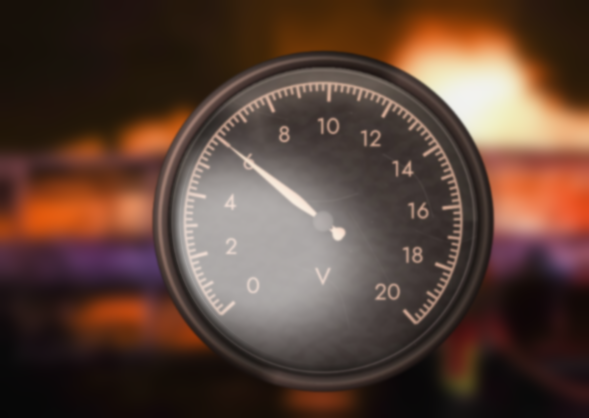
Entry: 6 V
